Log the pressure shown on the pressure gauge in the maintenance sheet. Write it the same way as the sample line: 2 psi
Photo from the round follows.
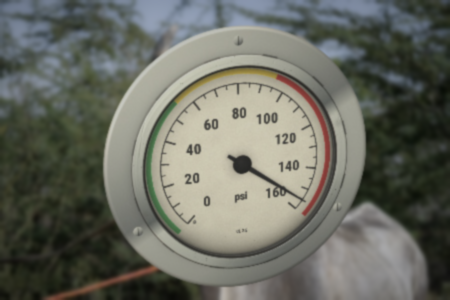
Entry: 155 psi
